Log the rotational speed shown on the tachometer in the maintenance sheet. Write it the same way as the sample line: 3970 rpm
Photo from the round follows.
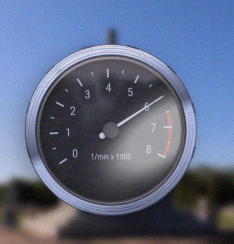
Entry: 6000 rpm
